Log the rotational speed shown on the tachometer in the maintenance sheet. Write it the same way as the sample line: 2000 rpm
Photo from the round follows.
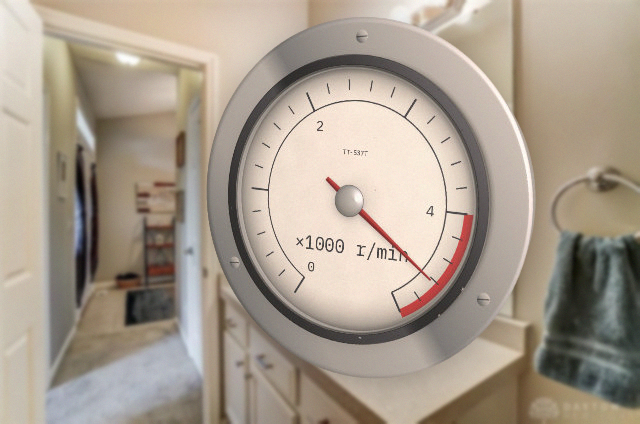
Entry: 4600 rpm
